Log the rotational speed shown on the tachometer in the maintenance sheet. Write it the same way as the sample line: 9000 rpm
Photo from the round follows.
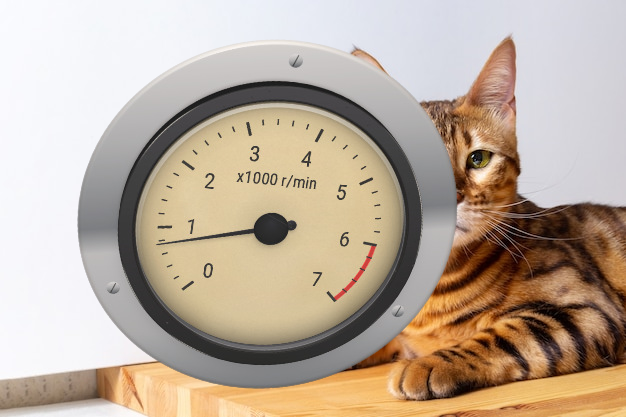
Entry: 800 rpm
